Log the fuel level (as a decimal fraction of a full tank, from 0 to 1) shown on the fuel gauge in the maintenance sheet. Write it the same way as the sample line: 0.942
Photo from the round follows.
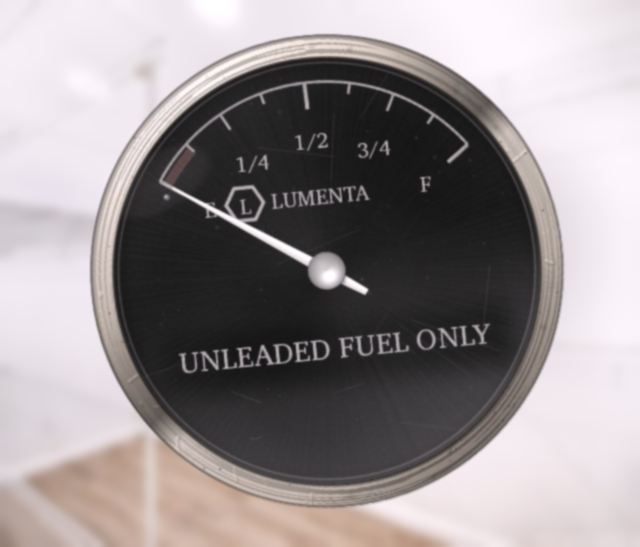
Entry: 0
